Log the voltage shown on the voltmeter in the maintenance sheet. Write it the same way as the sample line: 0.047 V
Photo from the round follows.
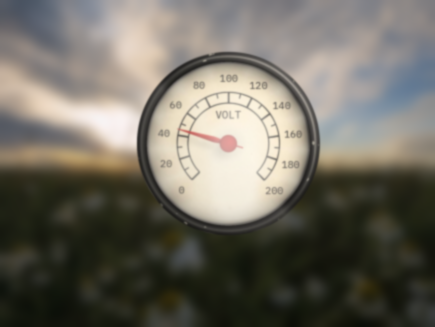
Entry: 45 V
